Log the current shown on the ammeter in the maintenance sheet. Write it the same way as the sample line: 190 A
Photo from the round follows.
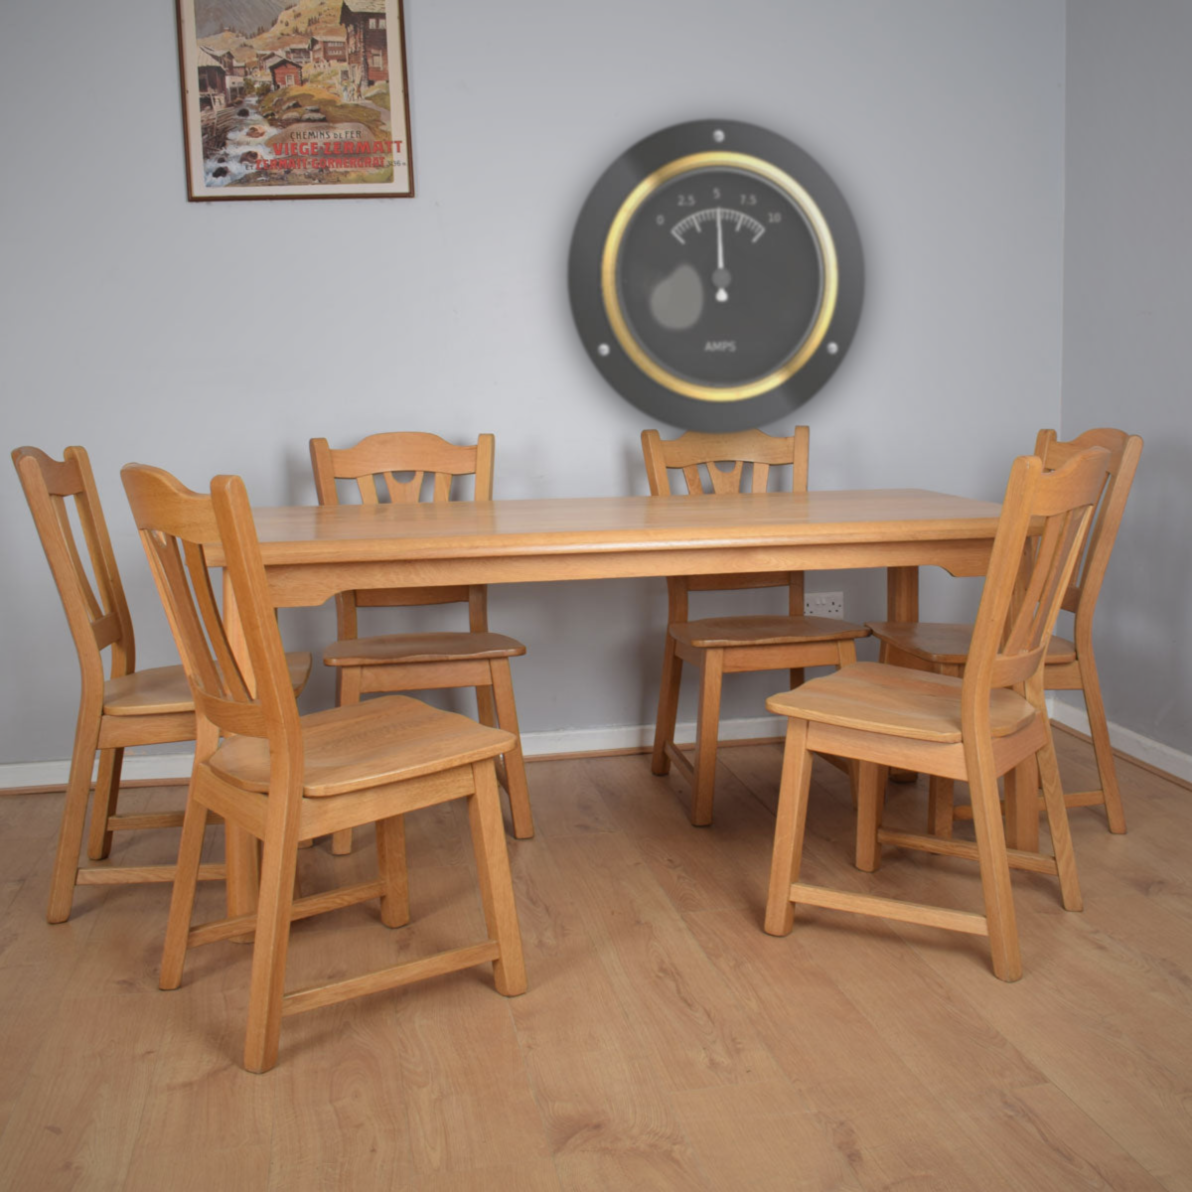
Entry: 5 A
